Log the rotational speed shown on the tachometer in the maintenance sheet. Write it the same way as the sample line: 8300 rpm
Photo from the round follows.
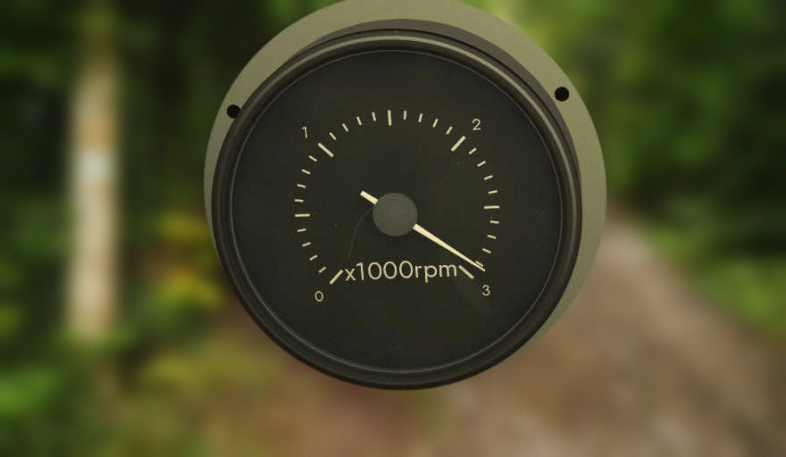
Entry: 2900 rpm
